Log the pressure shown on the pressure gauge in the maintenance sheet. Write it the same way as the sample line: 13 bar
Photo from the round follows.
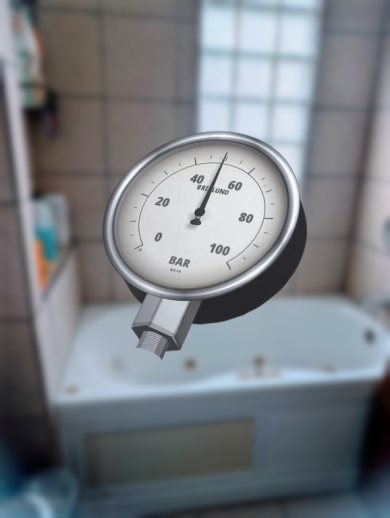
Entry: 50 bar
